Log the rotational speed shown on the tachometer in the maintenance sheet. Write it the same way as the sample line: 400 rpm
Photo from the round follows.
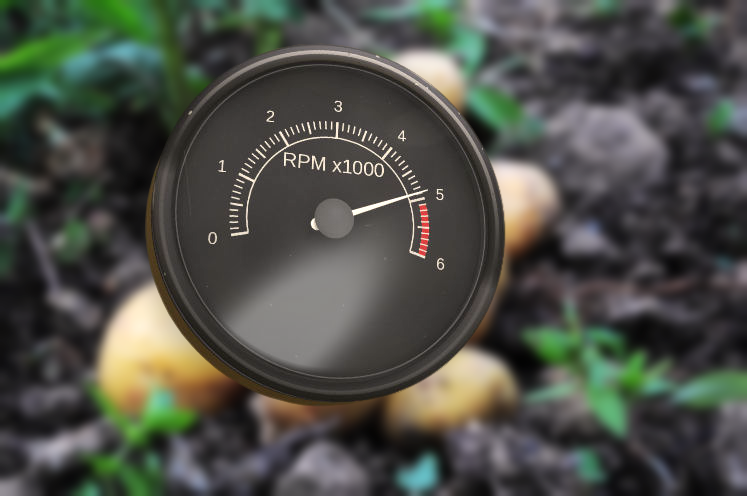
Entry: 4900 rpm
